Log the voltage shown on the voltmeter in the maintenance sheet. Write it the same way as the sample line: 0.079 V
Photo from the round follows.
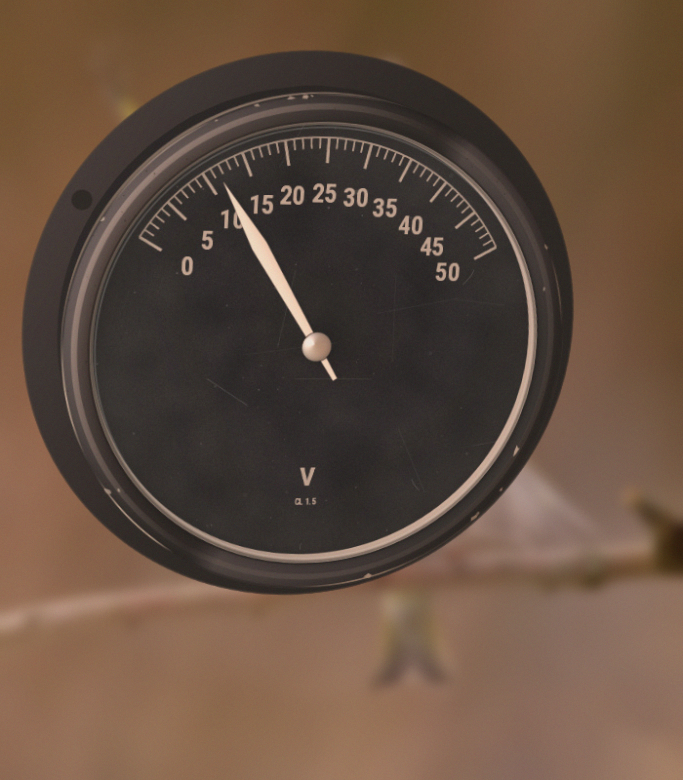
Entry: 11.5 V
